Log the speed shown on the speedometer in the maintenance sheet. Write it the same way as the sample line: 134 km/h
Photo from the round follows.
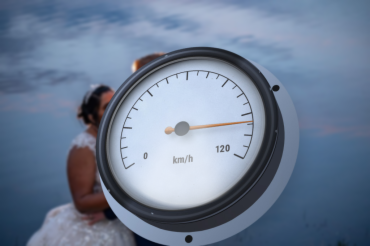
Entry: 105 km/h
